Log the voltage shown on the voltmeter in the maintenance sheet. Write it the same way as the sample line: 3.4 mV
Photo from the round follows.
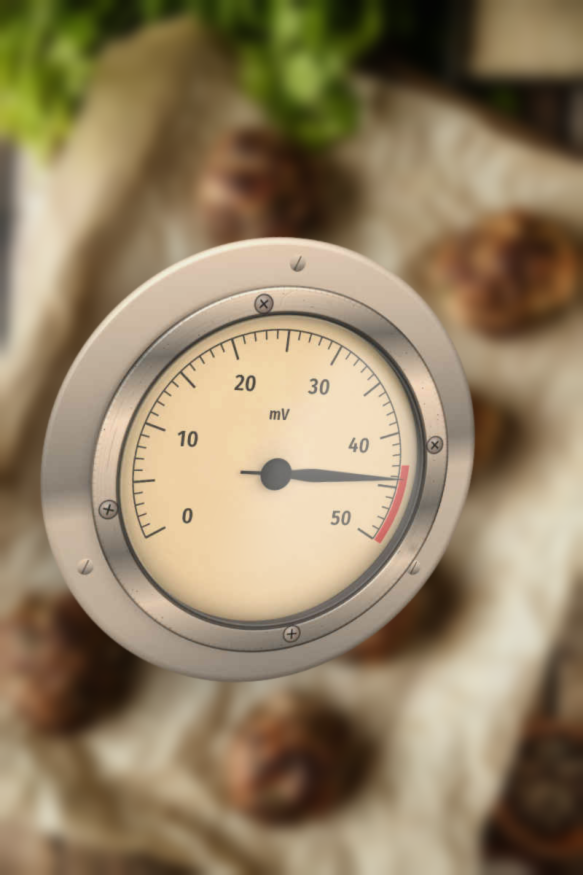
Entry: 44 mV
